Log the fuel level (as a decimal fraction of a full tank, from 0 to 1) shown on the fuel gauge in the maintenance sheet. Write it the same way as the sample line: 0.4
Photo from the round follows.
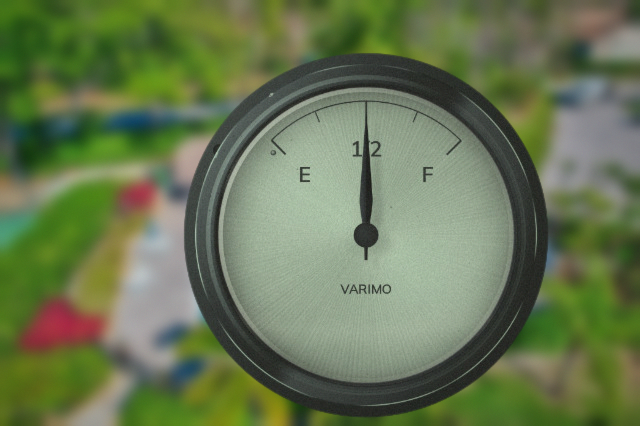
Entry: 0.5
